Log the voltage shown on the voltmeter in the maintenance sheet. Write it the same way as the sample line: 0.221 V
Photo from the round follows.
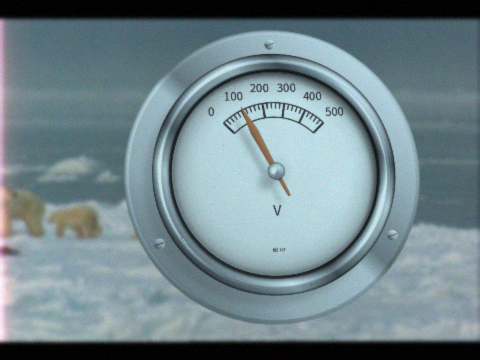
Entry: 100 V
